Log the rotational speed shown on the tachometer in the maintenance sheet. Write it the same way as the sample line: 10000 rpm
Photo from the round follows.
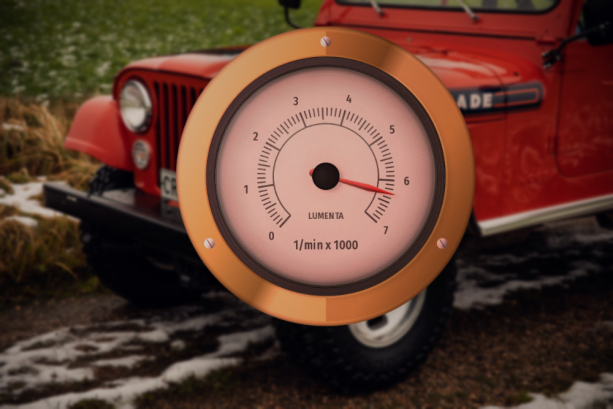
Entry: 6300 rpm
